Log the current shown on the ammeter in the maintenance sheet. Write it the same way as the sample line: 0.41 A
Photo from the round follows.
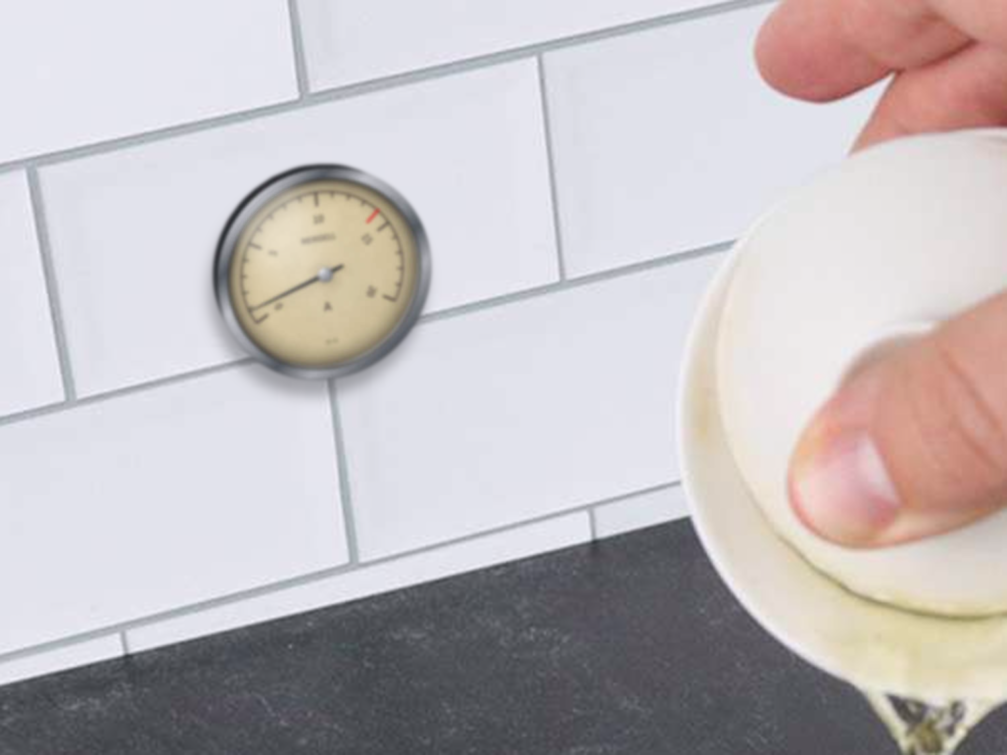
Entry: 1 A
